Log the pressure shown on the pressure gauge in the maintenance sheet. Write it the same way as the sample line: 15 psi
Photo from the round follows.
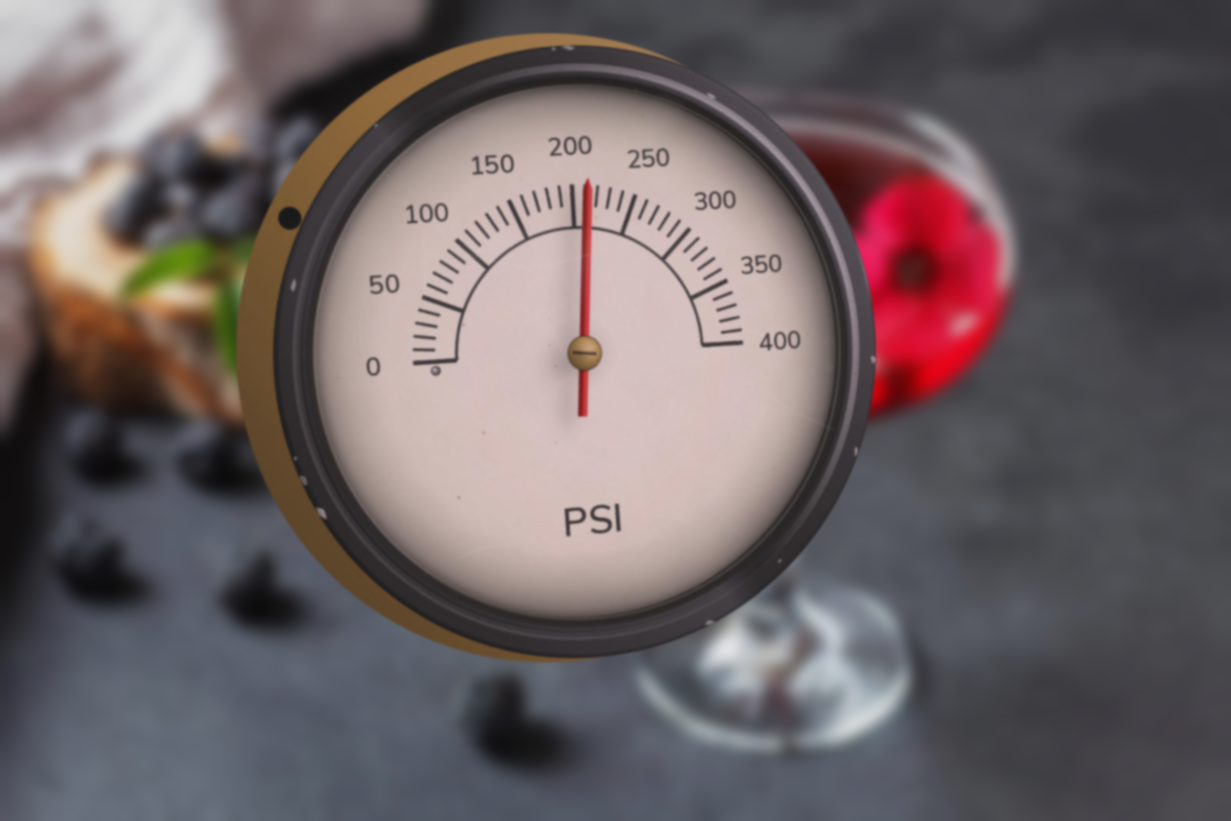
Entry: 210 psi
